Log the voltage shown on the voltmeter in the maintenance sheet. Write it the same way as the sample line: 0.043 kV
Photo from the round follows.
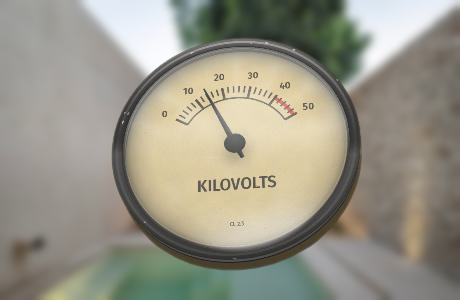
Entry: 14 kV
